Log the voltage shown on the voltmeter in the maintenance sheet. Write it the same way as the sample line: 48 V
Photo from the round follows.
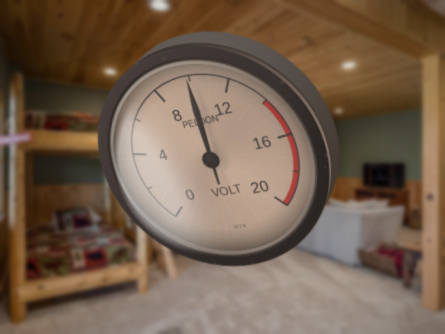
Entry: 10 V
